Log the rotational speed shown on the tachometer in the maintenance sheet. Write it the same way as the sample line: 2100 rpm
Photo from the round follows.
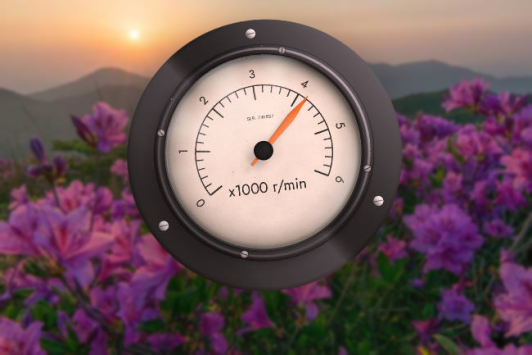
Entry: 4200 rpm
